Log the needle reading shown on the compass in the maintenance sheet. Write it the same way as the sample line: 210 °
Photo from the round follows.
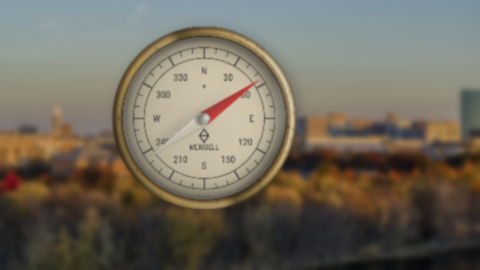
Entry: 55 °
